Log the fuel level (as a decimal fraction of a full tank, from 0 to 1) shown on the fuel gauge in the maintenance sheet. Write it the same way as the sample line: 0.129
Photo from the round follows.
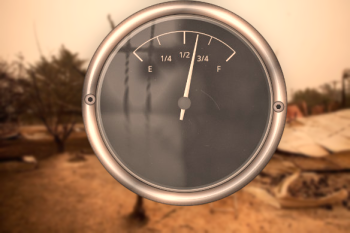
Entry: 0.625
